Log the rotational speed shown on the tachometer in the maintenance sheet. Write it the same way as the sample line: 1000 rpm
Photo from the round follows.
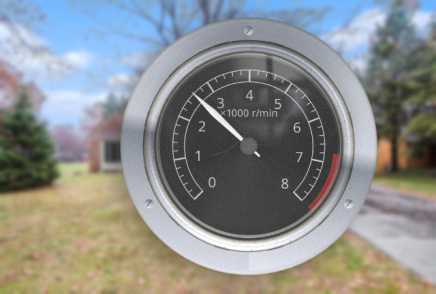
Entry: 2600 rpm
